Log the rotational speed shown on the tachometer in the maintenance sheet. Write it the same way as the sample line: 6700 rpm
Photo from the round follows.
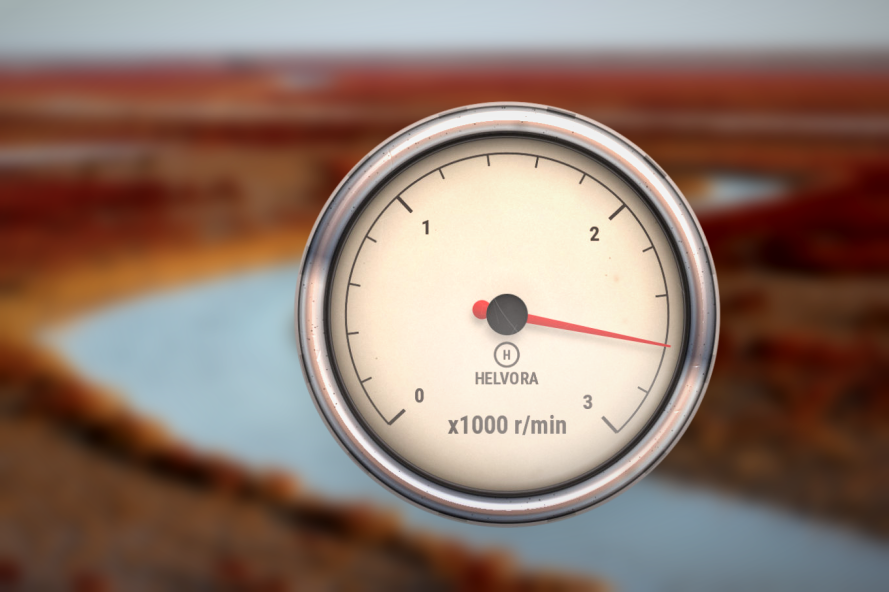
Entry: 2600 rpm
